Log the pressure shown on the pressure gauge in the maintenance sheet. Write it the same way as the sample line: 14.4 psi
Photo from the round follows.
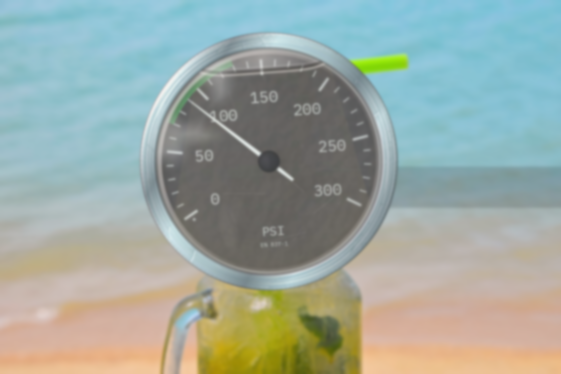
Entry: 90 psi
